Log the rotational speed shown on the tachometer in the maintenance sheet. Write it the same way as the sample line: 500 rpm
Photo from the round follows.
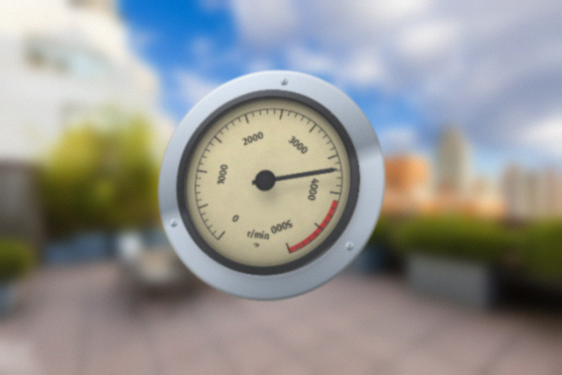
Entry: 3700 rpm
